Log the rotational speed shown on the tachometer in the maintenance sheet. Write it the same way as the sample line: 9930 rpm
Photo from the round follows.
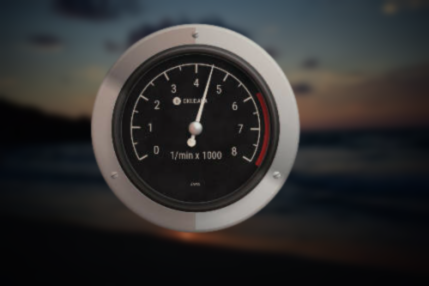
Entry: 4500 rpm
